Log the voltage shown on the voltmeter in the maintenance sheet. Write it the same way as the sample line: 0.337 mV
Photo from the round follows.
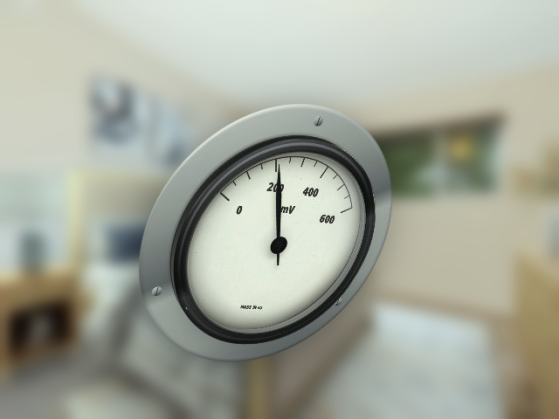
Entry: 200 mV
